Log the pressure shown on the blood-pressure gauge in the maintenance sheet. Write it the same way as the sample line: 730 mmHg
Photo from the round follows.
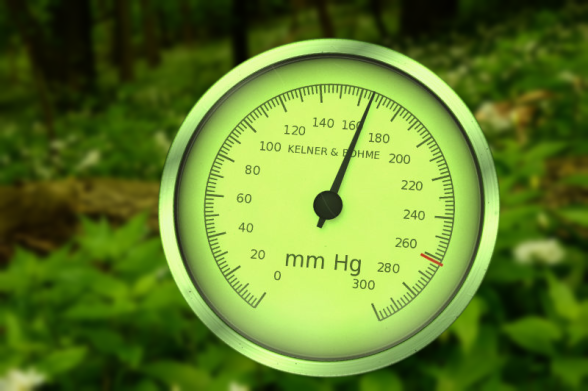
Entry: 166 mmHg
